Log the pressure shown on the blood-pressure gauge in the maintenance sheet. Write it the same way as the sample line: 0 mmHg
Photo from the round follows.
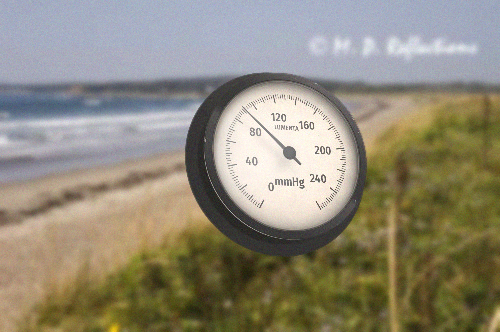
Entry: 90 mmHg
